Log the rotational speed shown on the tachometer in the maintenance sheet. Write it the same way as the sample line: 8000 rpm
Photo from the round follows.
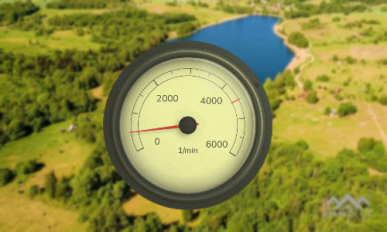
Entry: 500 rpm
